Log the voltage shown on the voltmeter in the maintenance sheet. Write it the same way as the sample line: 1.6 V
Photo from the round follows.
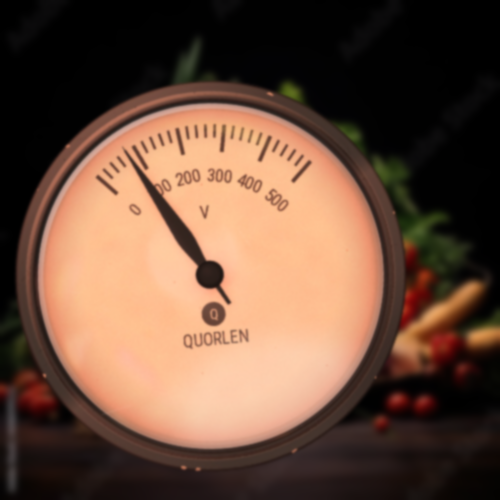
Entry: 80 V
